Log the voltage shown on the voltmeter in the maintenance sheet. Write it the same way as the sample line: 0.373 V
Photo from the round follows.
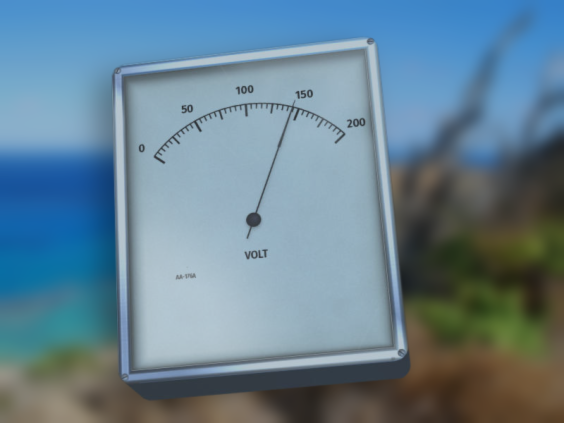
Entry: 145 V
